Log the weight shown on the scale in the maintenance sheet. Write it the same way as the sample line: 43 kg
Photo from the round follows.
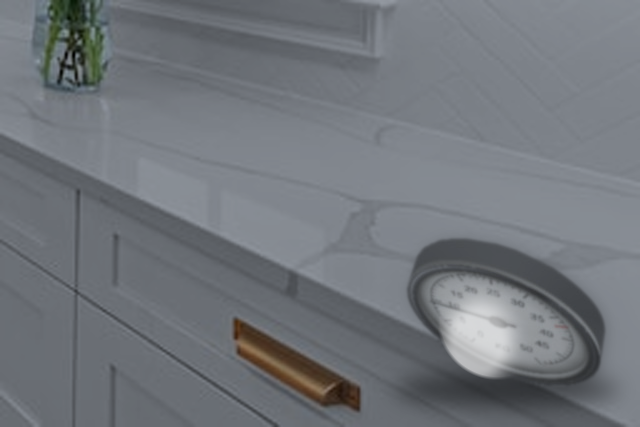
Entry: 10 kg
